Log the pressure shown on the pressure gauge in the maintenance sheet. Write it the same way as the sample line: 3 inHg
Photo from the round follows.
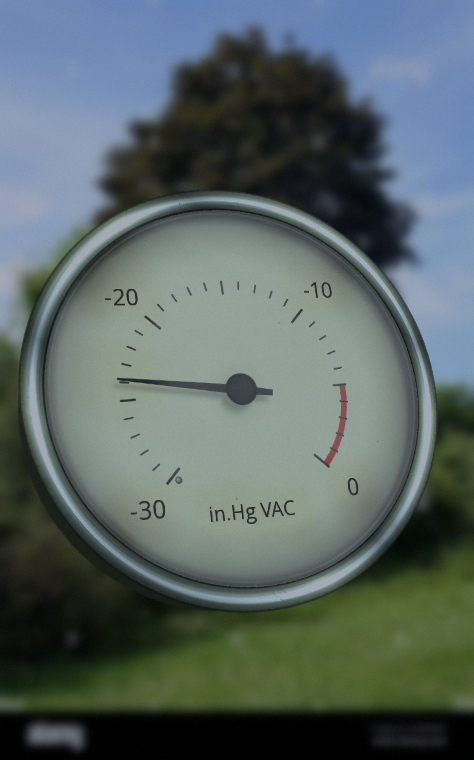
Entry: -24 inHg
